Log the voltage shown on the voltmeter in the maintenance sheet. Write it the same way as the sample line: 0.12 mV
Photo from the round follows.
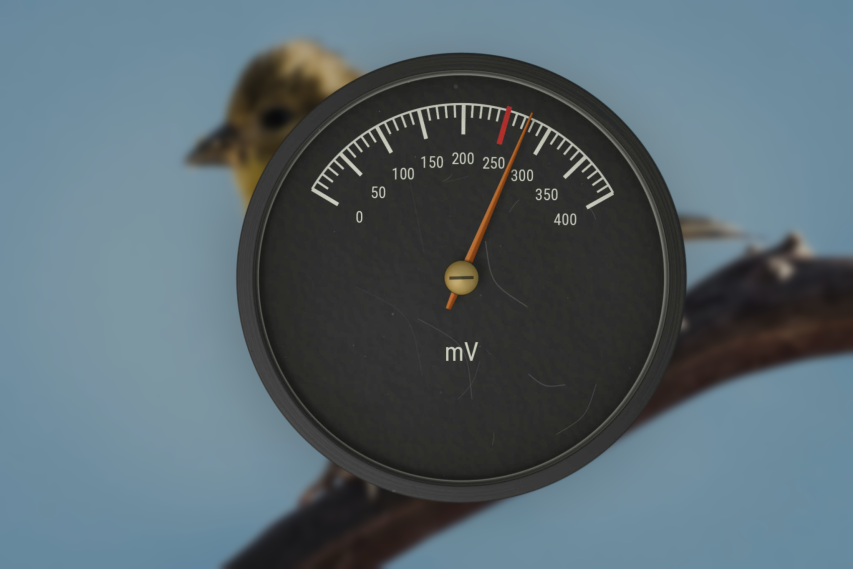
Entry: 275 mV
